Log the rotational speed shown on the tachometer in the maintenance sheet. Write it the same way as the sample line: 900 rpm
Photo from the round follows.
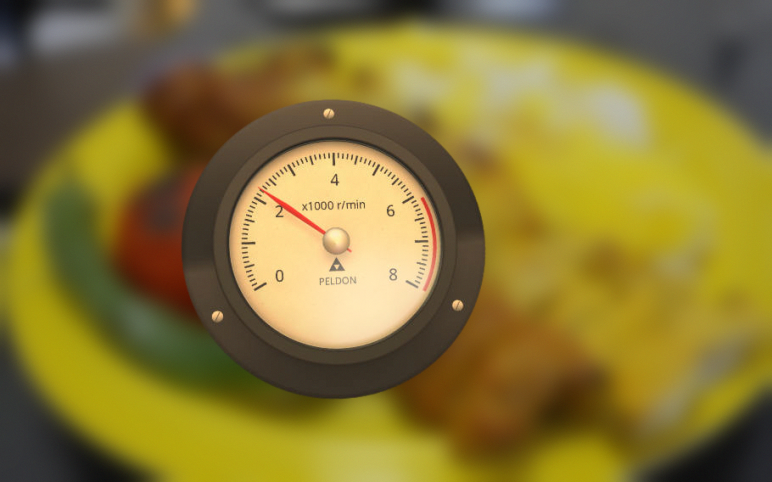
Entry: 2200 rpm
